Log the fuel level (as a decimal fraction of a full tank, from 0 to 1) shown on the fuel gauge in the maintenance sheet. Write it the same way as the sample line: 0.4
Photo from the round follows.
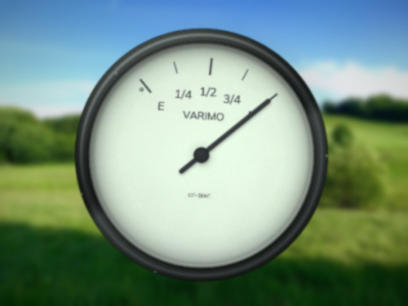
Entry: 1
